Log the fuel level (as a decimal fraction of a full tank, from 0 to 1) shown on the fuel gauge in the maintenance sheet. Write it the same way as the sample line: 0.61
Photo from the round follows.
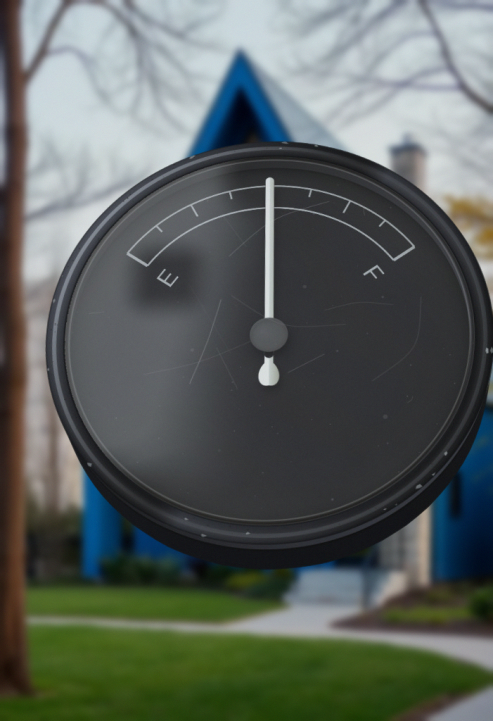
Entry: 0.5
